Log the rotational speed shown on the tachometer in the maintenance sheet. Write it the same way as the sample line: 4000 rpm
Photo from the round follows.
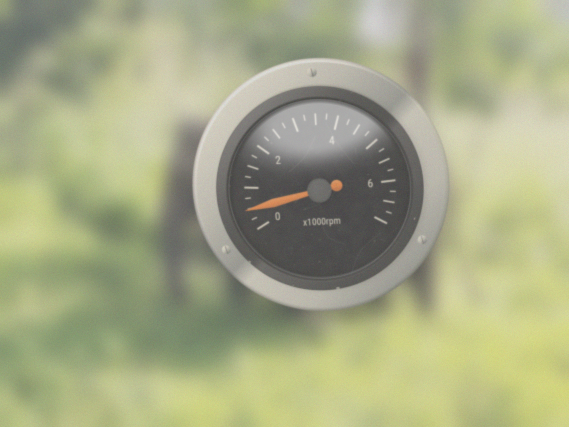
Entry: 500 rpm
